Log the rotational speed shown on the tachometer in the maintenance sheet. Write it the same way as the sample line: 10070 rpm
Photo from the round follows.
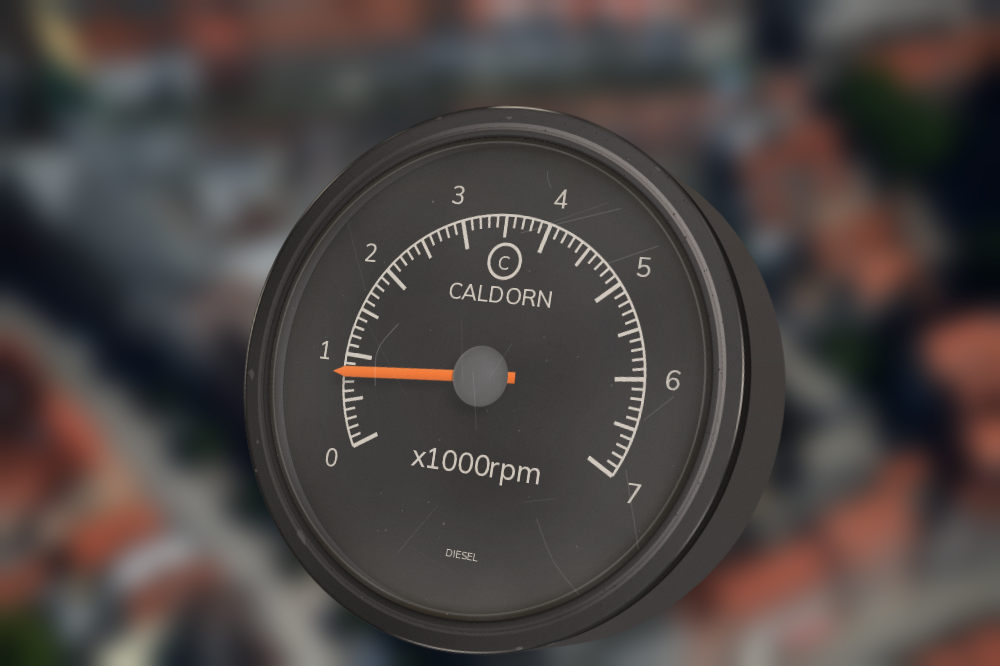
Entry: 800 rpm
